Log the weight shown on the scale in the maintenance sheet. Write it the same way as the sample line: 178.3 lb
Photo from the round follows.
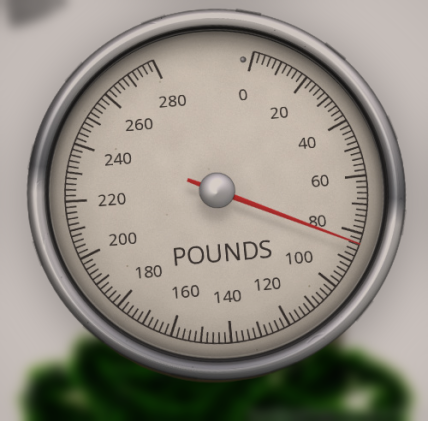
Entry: 84 lb
